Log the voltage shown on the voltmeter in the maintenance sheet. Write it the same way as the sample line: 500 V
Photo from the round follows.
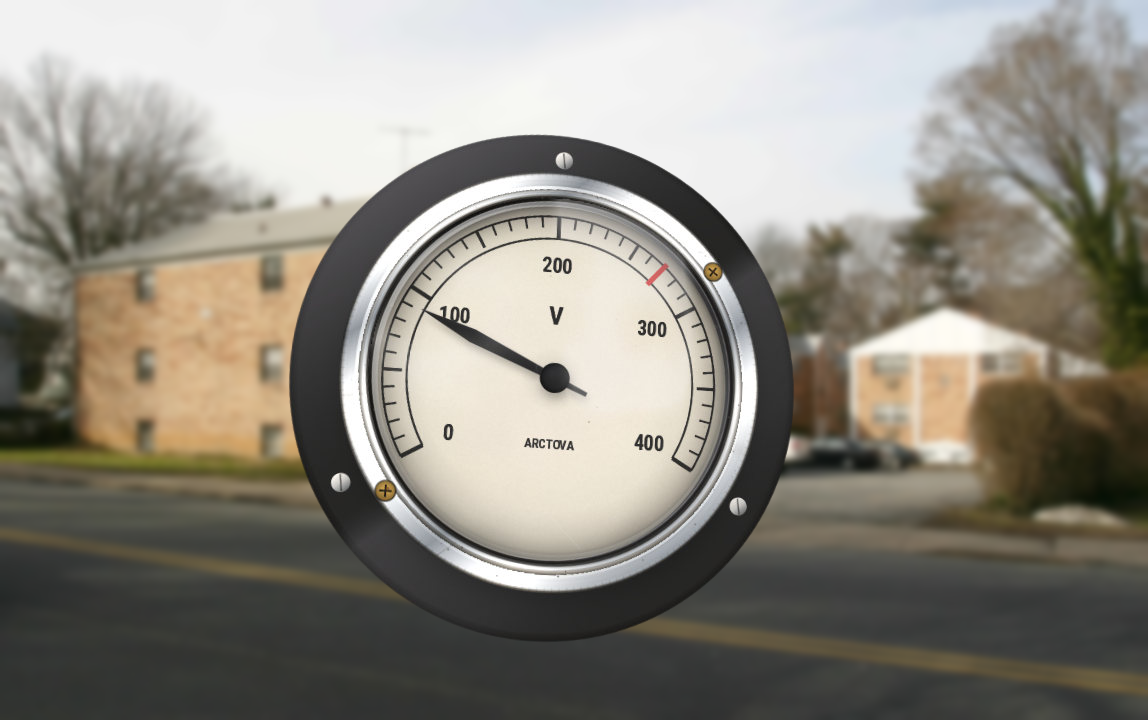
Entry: 90 V
